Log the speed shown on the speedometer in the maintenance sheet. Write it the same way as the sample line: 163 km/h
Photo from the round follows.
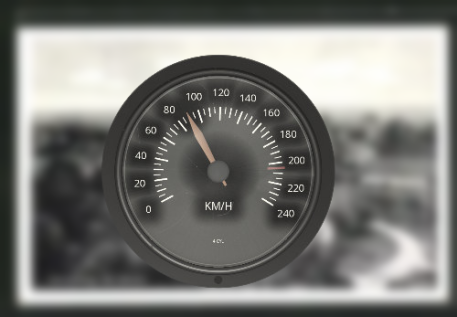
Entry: 90 km/h
